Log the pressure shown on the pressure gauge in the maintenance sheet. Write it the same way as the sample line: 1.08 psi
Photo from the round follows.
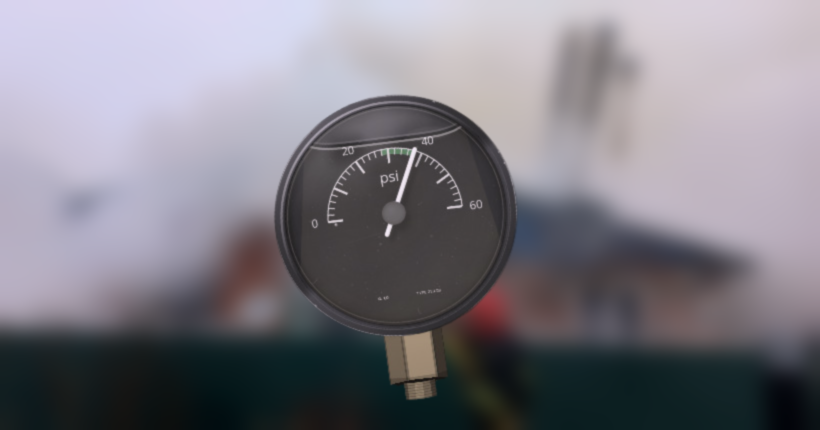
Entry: 38 psi
